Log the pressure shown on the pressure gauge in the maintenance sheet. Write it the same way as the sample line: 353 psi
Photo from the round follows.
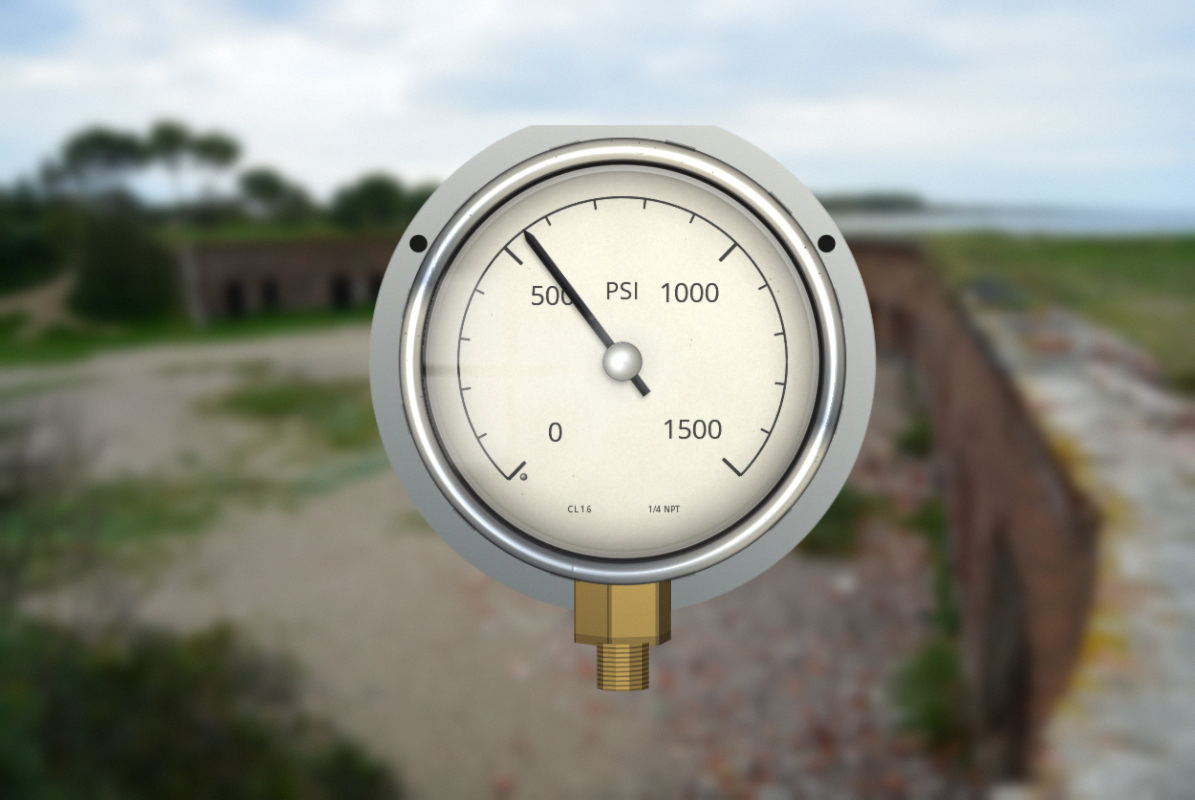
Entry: 550 psi
